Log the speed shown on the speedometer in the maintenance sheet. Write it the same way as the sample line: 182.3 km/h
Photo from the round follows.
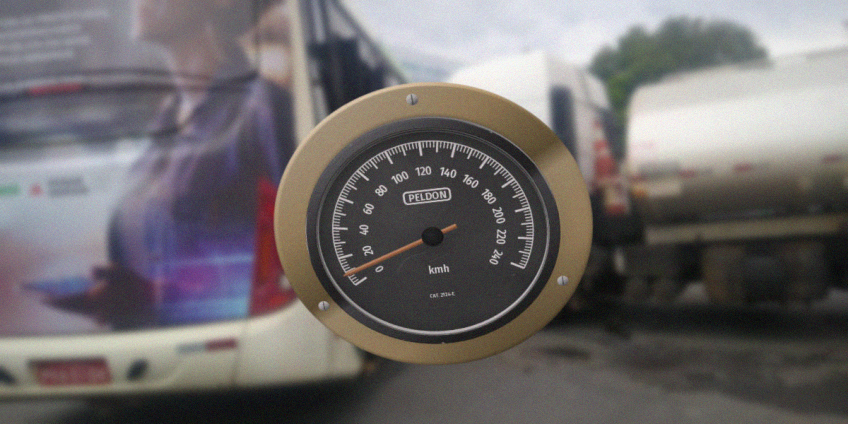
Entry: 10 km/h
